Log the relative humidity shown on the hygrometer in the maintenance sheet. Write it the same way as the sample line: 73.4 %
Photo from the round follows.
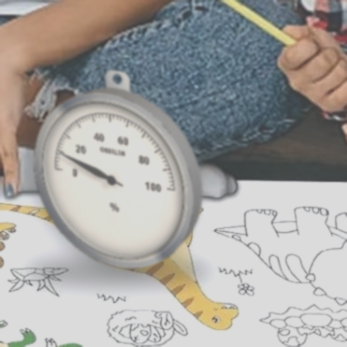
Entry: 10 %
